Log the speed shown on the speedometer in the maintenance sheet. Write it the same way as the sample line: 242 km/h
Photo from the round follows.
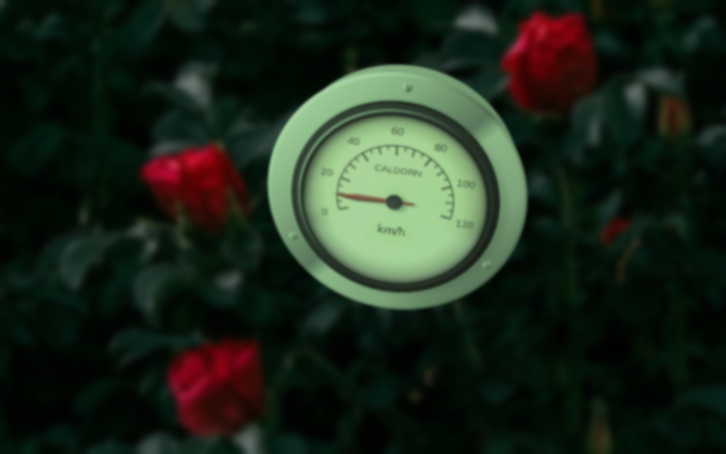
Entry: 10 km/h
